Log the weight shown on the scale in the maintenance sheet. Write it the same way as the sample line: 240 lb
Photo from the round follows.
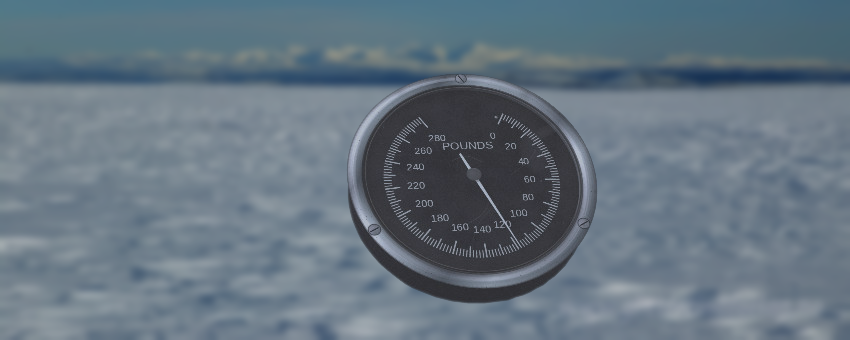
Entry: 120 lb
